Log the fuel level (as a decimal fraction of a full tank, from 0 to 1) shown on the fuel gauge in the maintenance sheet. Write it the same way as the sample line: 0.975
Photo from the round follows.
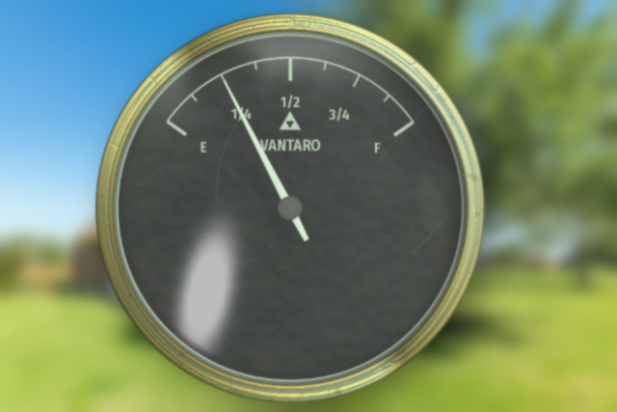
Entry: 0.25
